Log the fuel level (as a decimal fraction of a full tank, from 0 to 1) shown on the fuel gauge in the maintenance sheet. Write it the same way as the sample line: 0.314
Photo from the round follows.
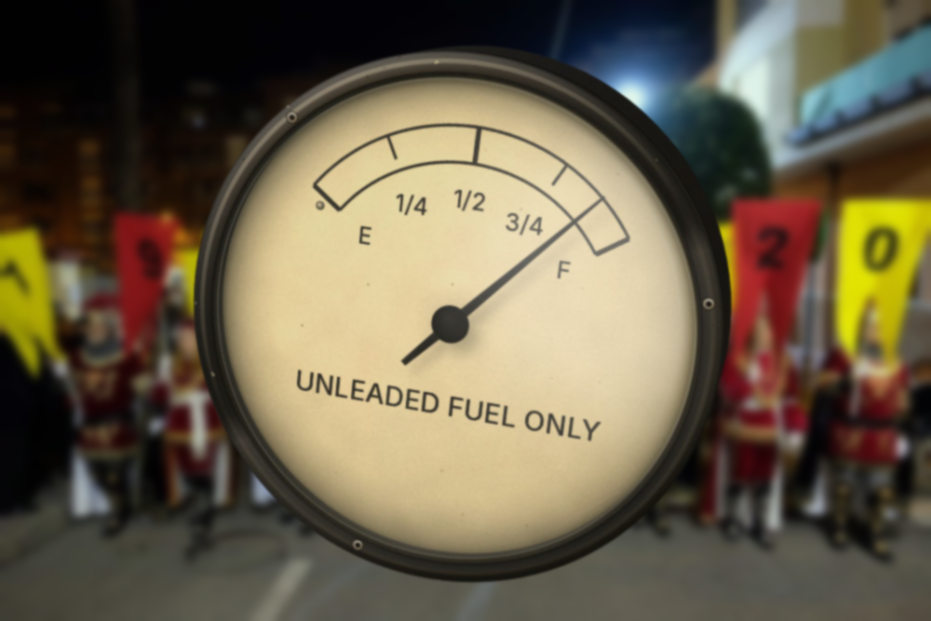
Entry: 0.875
